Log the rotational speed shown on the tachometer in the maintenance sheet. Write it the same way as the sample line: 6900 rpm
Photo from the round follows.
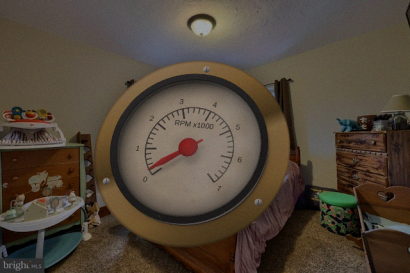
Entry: 200 rpm
